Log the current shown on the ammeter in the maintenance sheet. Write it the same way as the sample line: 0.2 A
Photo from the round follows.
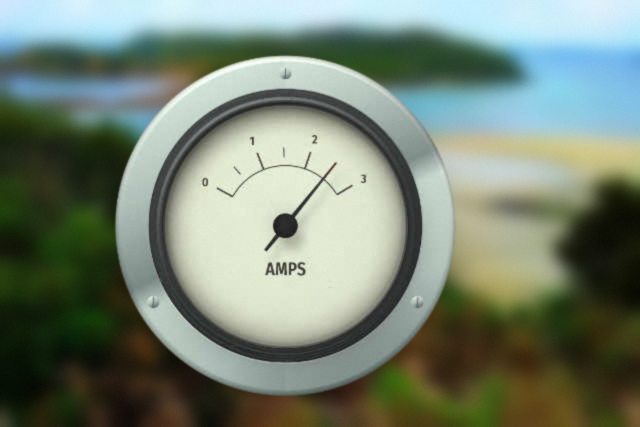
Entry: 2.5 A
